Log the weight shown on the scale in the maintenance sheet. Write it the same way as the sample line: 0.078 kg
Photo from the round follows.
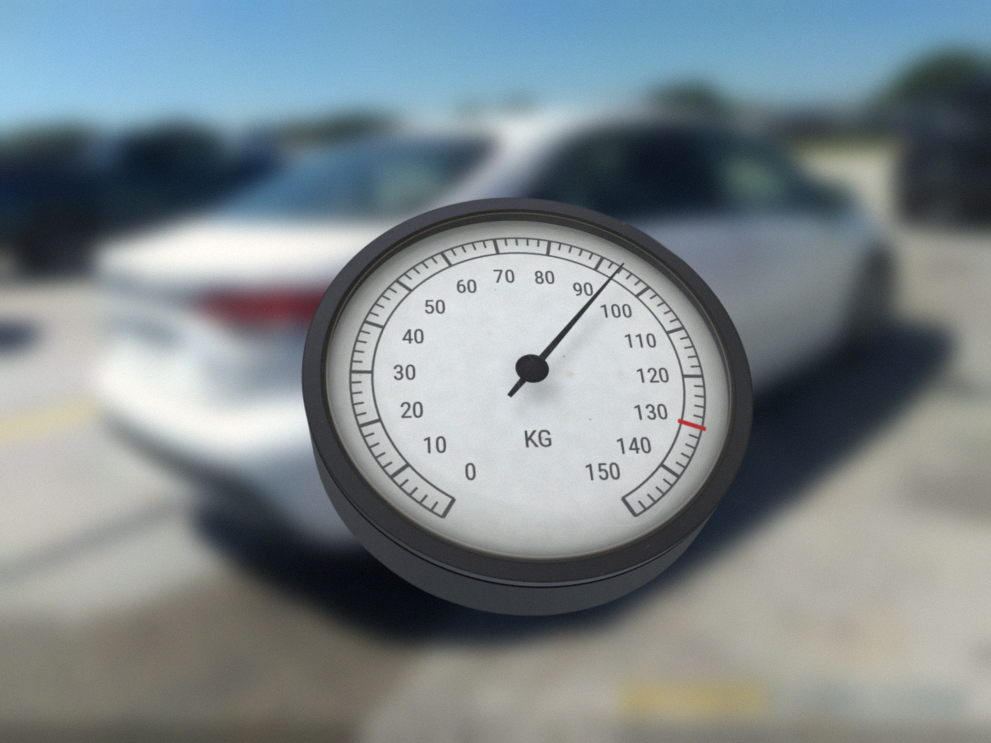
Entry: 94 kg
